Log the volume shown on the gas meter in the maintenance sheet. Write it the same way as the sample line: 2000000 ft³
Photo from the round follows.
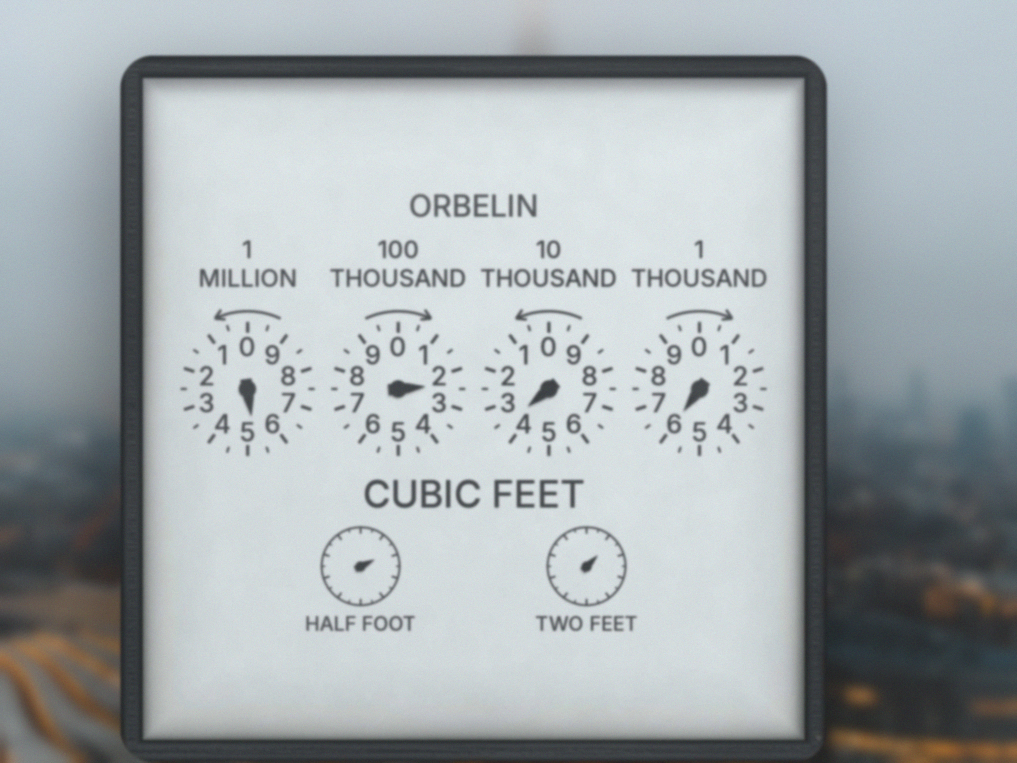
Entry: 523600 ft³
